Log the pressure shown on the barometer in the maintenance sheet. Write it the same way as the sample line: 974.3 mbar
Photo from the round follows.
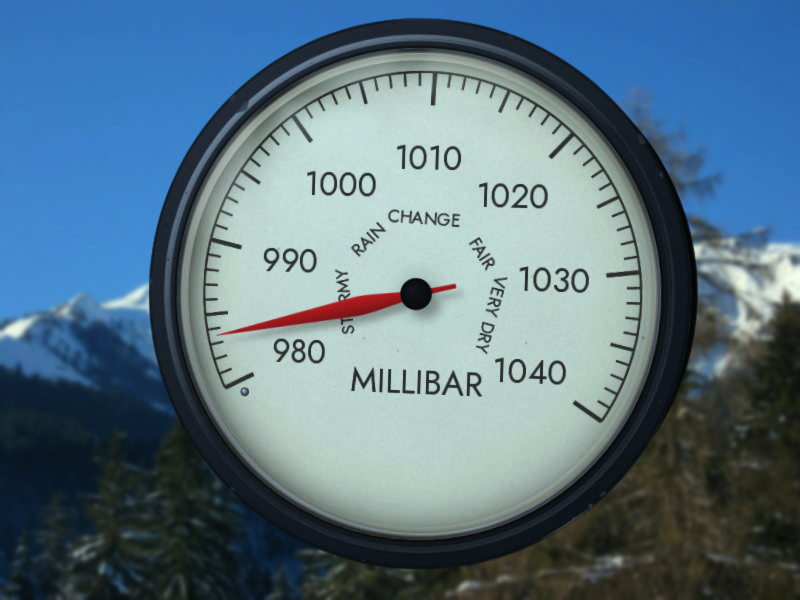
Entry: 983.5 mbar
